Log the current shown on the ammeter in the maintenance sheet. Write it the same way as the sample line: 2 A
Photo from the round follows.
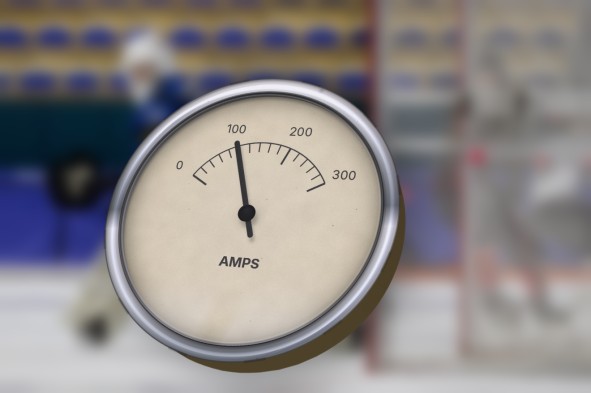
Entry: 100 A
